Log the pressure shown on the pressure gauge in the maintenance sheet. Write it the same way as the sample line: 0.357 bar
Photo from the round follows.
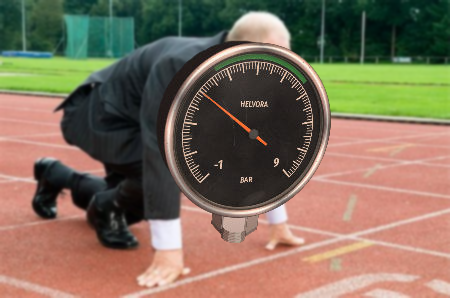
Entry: 2 bar
